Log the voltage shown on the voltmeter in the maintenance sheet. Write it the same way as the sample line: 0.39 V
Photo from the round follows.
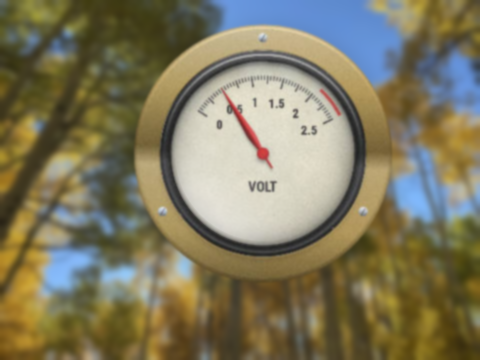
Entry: 0.5 V
